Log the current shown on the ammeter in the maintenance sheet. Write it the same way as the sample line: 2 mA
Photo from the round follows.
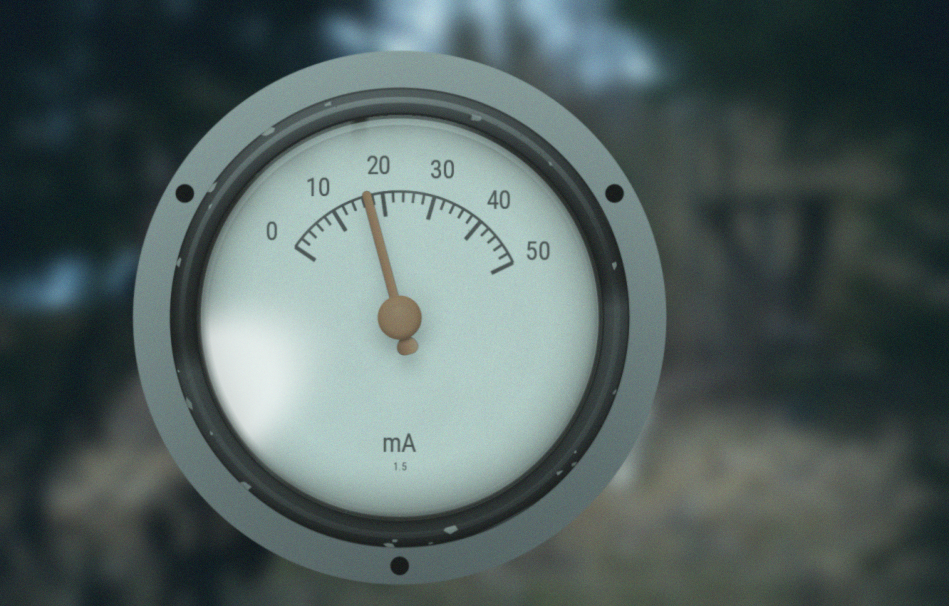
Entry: 17 mA
